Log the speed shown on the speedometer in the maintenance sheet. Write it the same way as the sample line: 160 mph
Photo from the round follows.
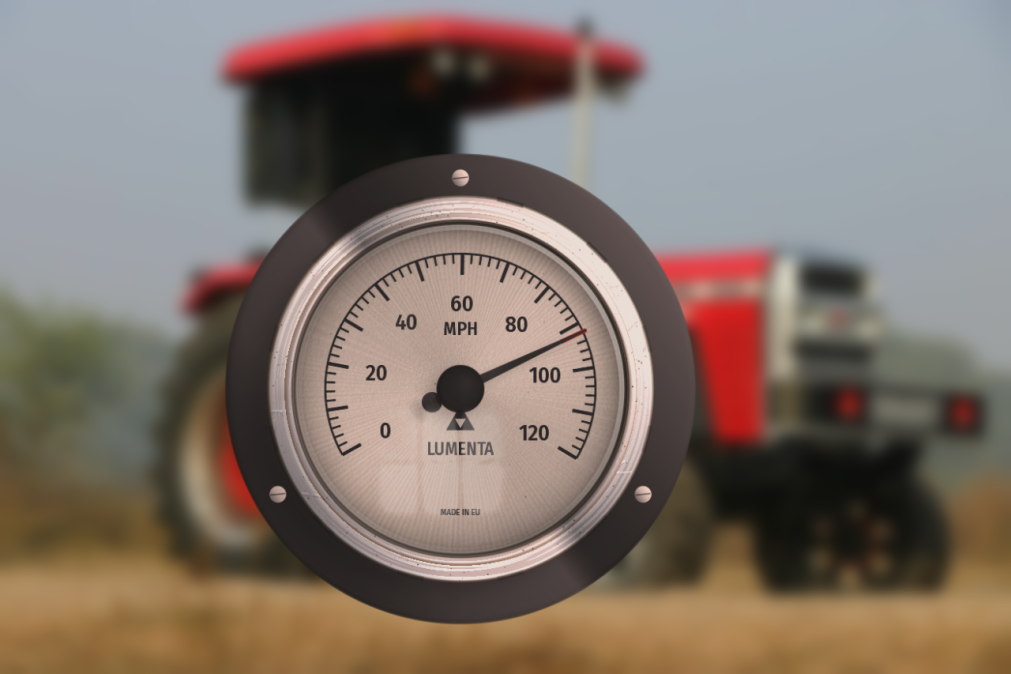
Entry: 92 mph
